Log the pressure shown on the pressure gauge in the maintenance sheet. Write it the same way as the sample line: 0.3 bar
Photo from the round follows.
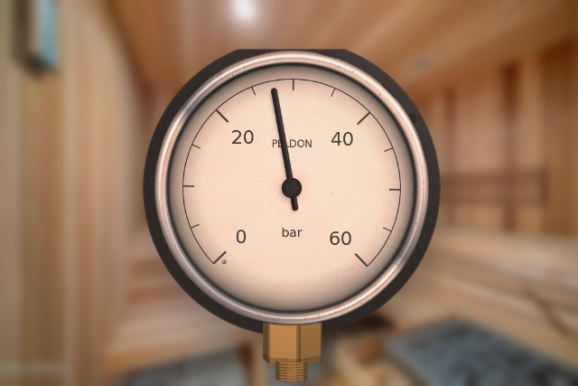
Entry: 27.5 bar
